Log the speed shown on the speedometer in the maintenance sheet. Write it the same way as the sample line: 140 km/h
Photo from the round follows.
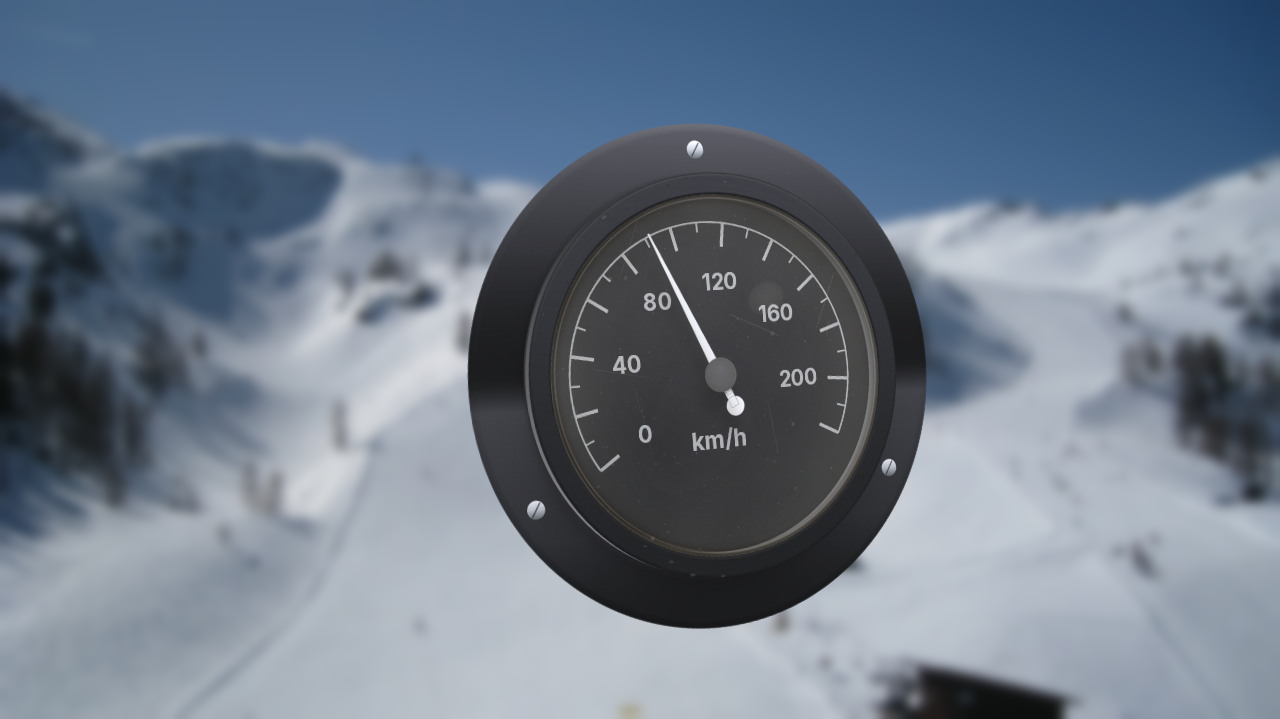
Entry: 90 km/h
